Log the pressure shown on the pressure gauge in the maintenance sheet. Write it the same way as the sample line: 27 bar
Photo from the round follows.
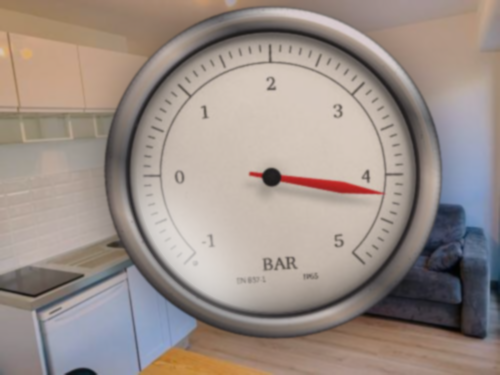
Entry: 4.2 bar
